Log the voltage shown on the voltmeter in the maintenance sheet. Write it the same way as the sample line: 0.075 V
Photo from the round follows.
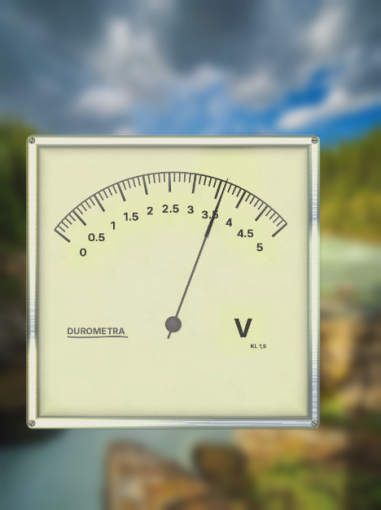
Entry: 3.6 V
